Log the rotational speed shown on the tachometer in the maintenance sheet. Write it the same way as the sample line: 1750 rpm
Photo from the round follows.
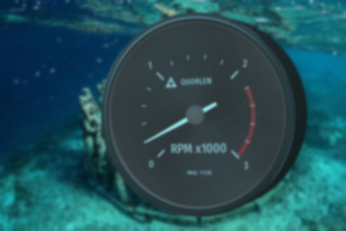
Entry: 200 rpm
